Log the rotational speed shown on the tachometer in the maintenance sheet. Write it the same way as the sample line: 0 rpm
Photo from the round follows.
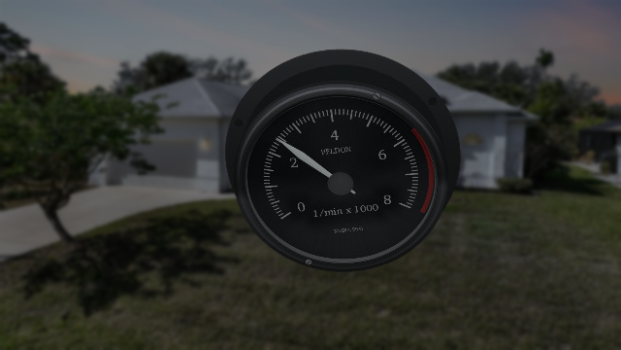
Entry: 2500 rpm
